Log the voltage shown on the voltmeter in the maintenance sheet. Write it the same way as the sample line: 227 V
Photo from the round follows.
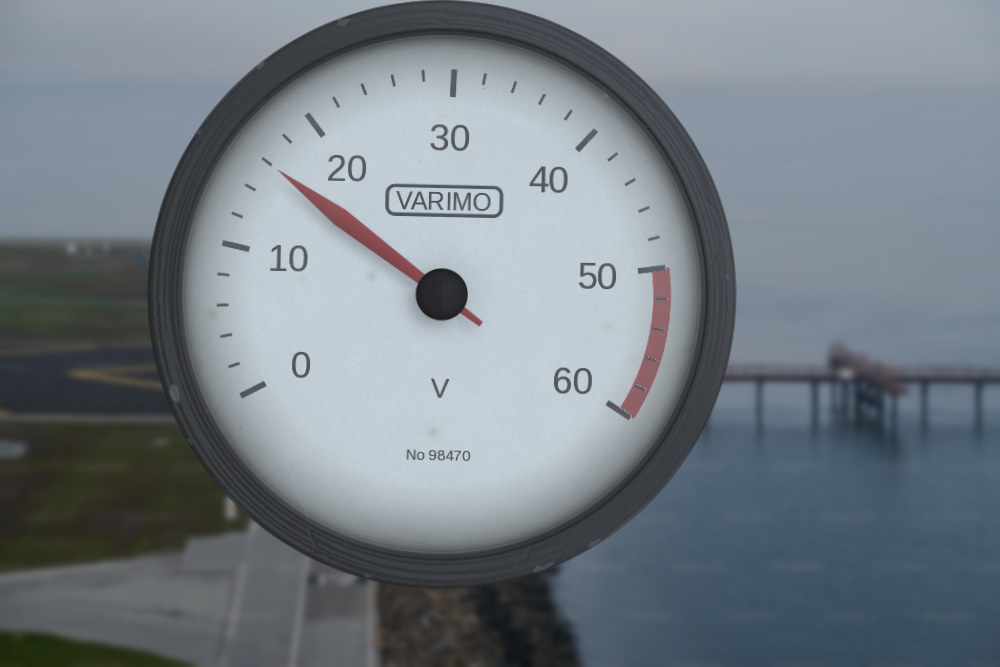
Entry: 16 V
